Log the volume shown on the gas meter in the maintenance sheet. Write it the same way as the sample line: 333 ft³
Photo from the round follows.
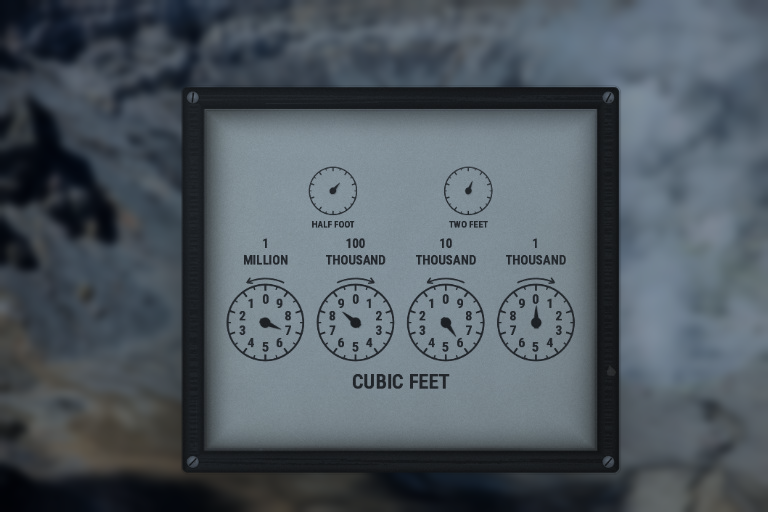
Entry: 686000 ft³
